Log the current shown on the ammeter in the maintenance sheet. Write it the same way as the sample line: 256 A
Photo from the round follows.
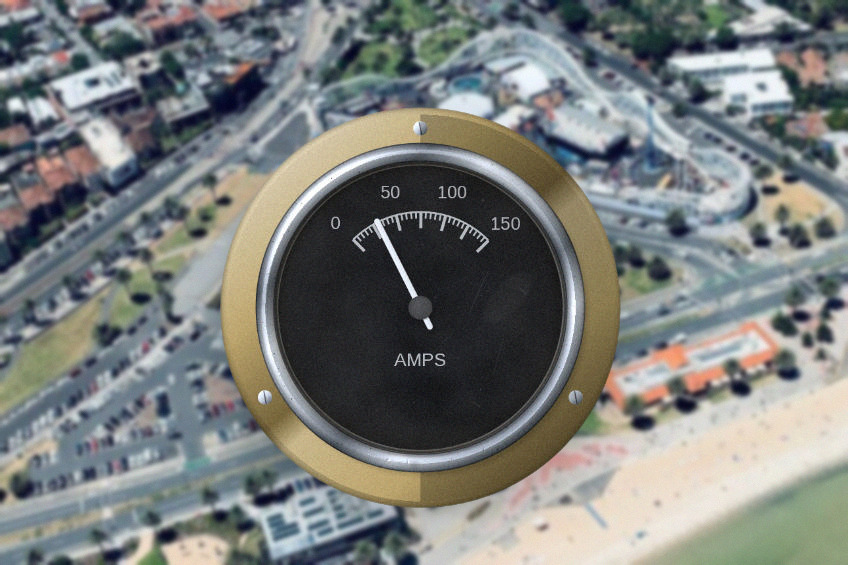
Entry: 30 A
